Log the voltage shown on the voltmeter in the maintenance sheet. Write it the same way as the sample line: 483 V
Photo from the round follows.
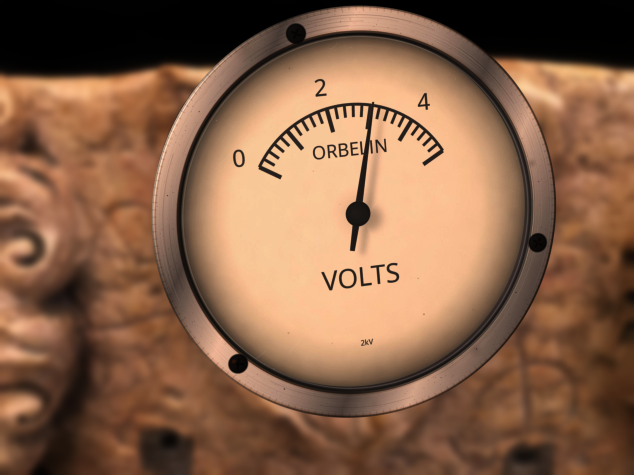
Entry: 3 V
